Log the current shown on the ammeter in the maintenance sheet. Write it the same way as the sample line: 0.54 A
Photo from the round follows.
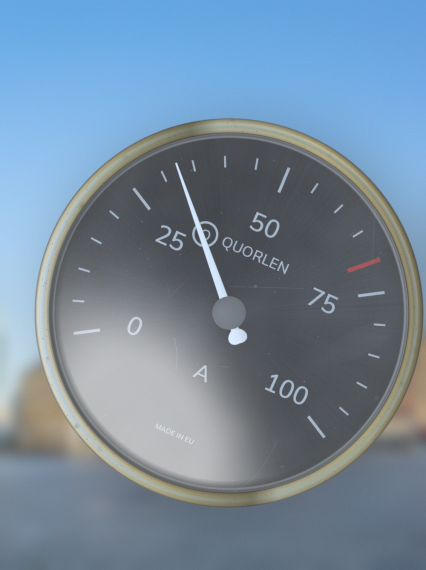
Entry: 32.5 A
